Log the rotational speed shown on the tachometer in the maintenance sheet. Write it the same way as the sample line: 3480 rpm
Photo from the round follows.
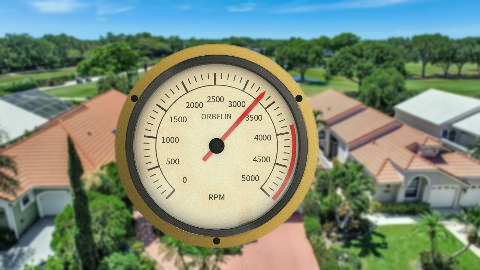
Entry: 3300 rpm
